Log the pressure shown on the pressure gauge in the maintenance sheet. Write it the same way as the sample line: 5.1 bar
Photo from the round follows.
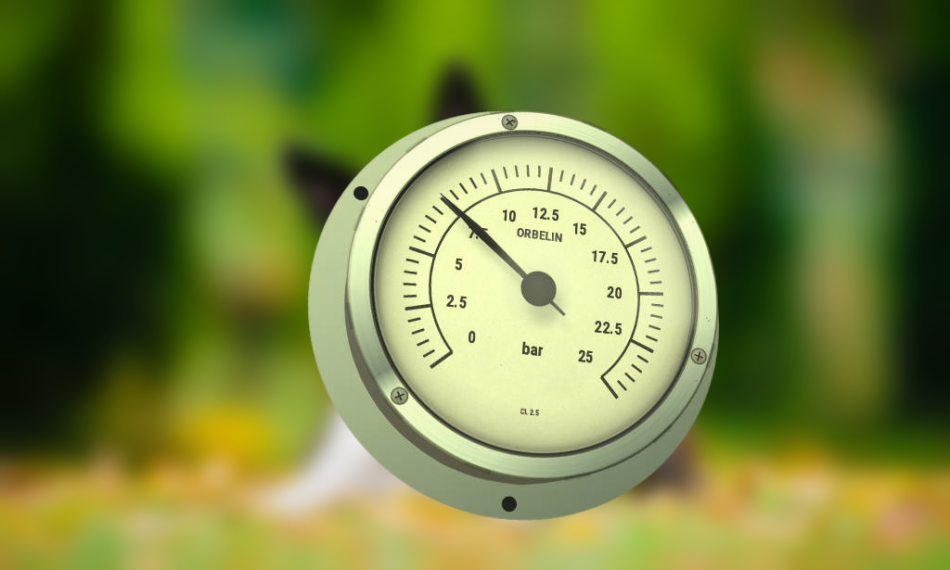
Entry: 7.5 bar
